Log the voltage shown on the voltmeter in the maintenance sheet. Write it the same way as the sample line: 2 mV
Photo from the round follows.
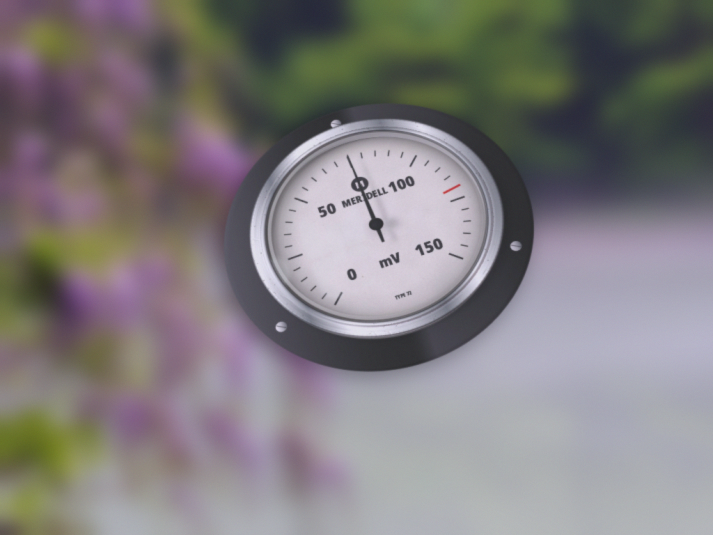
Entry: 75 mV
